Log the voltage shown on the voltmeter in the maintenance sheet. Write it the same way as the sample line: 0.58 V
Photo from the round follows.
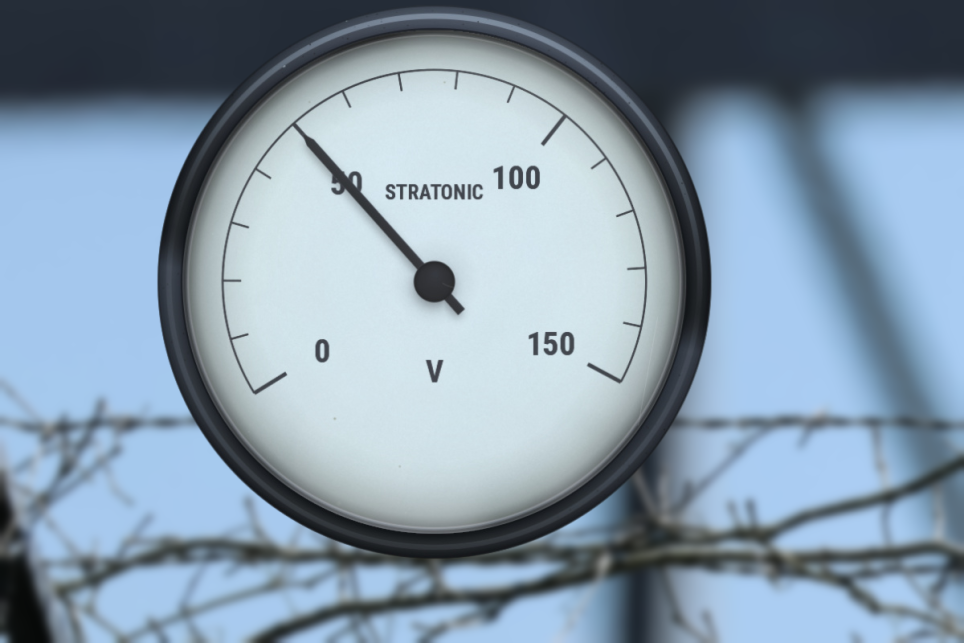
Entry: 50 V
